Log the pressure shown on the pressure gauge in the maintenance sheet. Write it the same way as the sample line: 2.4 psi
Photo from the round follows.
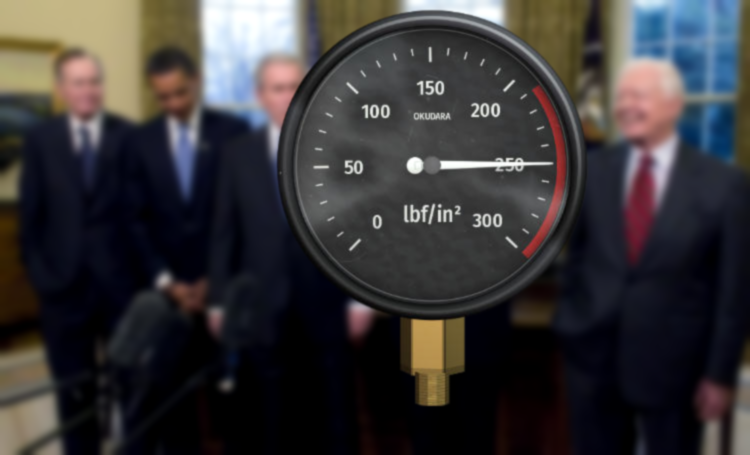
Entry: 250 psi
